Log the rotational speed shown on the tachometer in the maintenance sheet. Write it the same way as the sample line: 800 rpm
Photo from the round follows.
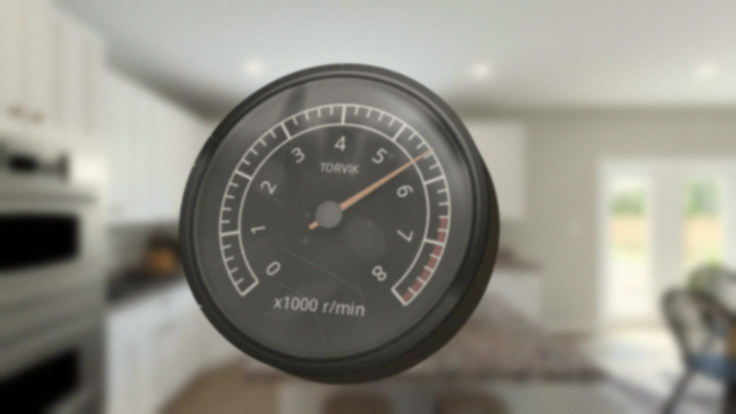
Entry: 5600 rpm
